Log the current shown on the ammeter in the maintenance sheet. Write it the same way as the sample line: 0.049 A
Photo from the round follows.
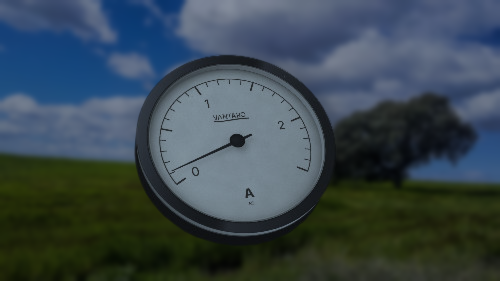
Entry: 0.1 A
